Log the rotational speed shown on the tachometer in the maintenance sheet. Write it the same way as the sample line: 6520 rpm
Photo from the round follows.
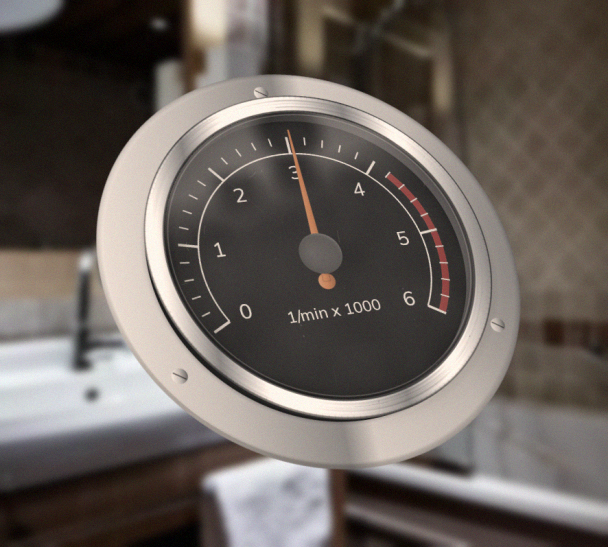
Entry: 3000 rpm
